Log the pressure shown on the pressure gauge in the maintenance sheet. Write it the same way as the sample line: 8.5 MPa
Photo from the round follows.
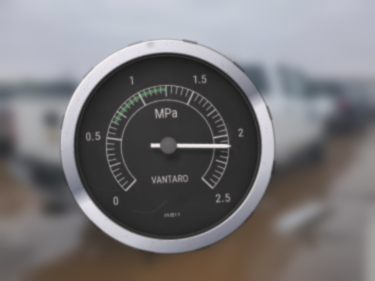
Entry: 2.1 MPa
